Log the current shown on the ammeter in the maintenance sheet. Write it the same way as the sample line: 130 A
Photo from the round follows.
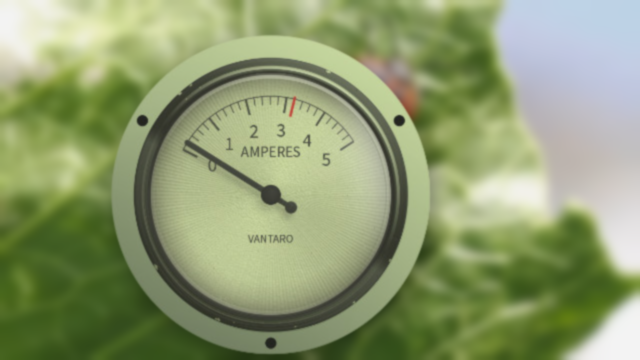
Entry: 0.2 A
